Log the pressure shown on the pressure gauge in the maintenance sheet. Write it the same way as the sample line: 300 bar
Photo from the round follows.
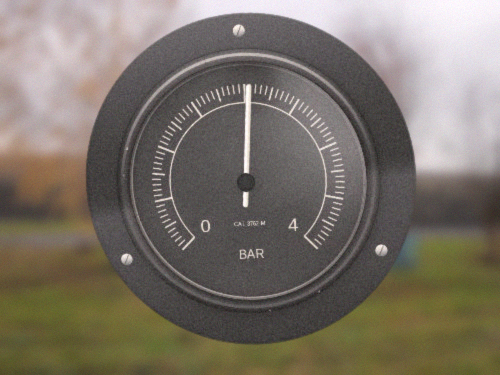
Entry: 2.05 bar
